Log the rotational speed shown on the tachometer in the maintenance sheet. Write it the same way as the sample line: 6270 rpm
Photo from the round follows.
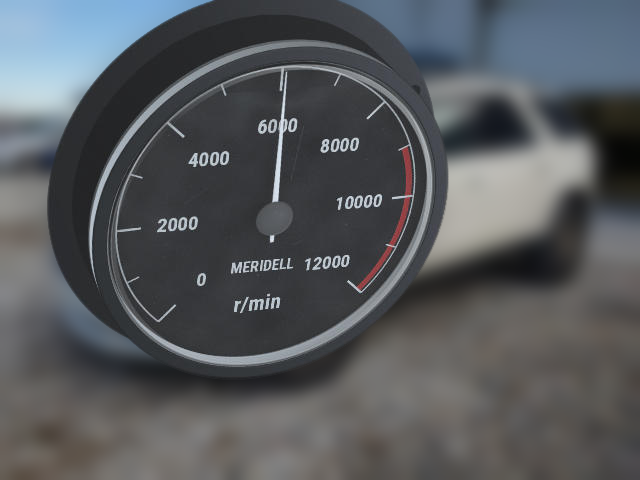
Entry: 6000 rpm
